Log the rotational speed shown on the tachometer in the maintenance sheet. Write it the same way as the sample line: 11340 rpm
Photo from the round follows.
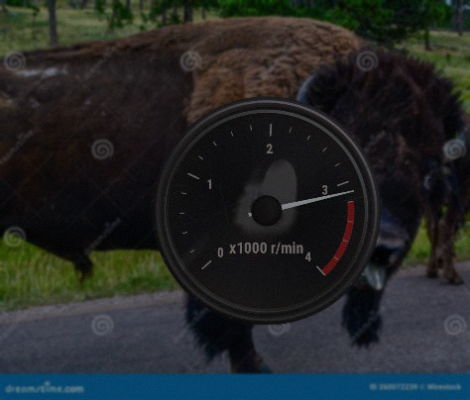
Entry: 3100 rpm
